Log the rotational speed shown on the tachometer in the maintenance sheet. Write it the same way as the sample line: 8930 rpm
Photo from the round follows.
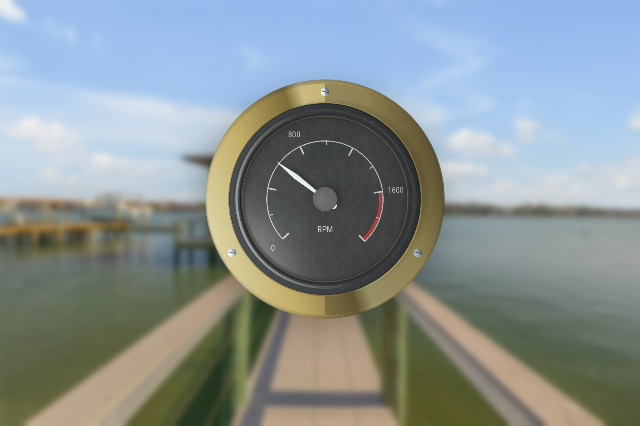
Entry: 600 rpm
